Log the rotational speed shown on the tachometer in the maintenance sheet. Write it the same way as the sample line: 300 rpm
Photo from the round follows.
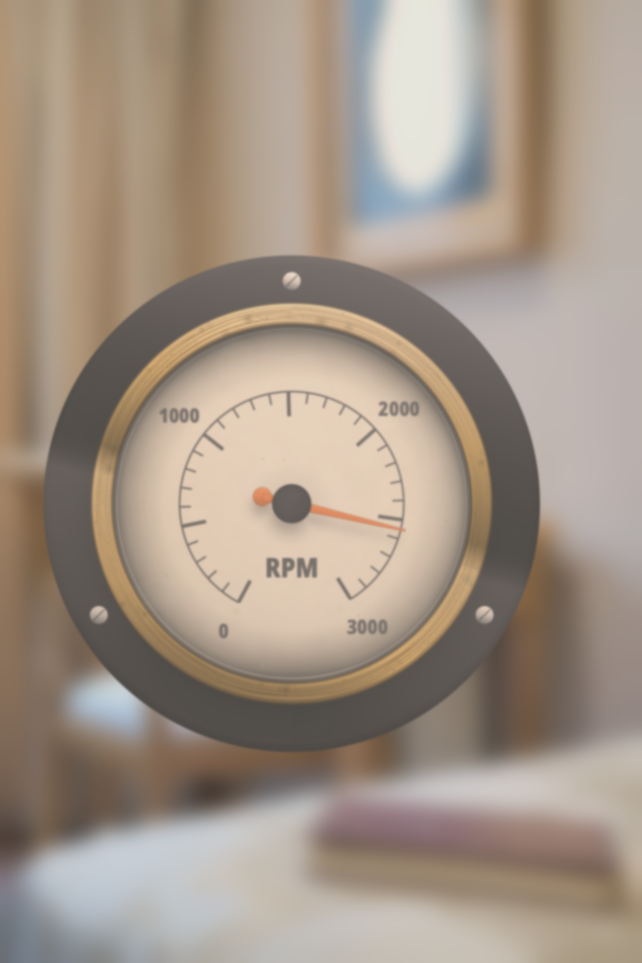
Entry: 2550 rpm
